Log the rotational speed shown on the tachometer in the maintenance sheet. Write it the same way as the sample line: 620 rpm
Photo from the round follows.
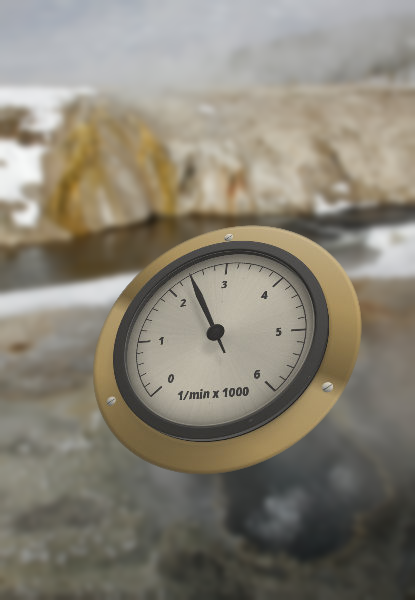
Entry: 2400 rpm
